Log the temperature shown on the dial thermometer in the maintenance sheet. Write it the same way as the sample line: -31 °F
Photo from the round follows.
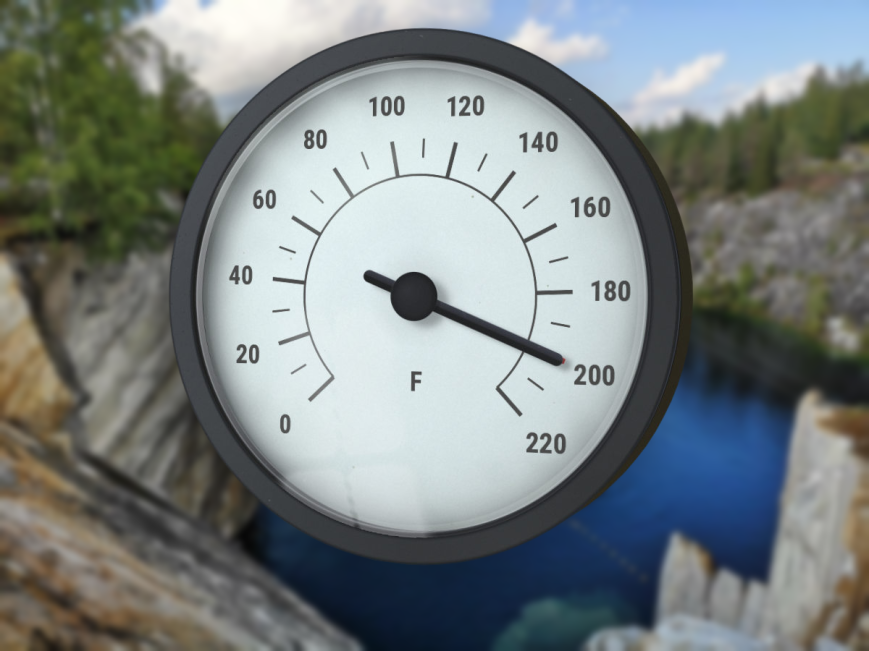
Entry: 200 °F
